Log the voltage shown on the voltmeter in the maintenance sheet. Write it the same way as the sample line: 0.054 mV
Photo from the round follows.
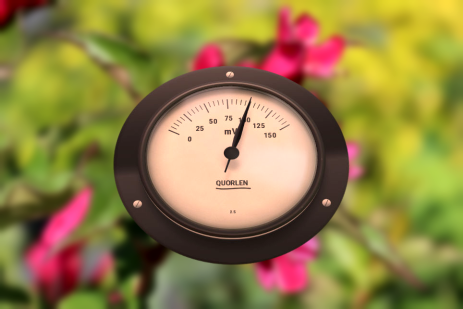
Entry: 100 mV
